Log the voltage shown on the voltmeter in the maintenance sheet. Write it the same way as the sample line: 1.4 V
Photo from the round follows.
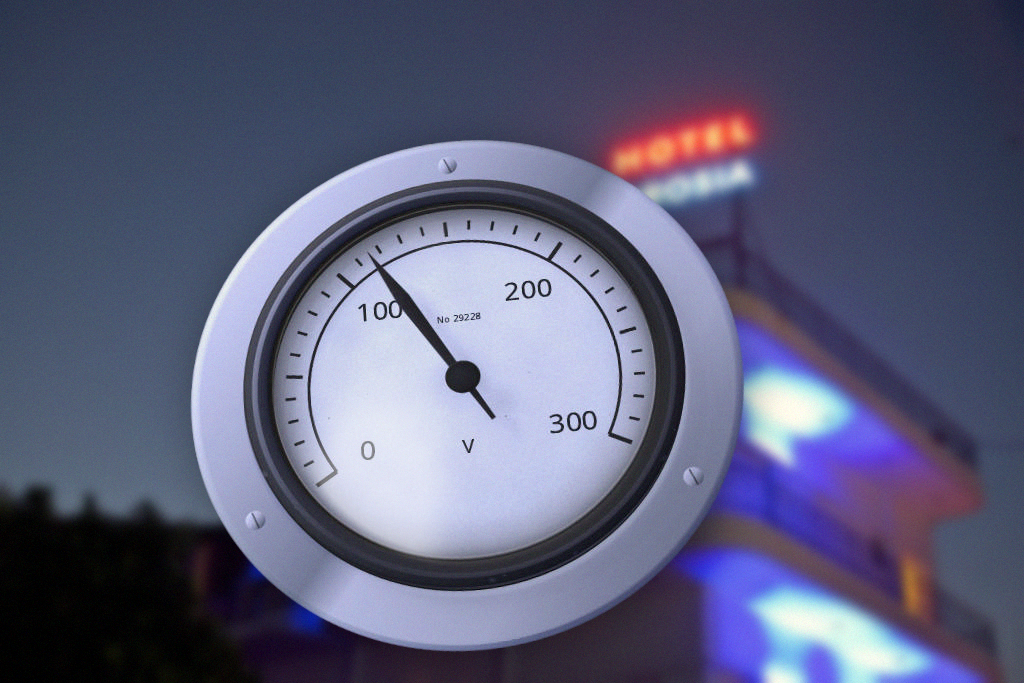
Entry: 115 V
